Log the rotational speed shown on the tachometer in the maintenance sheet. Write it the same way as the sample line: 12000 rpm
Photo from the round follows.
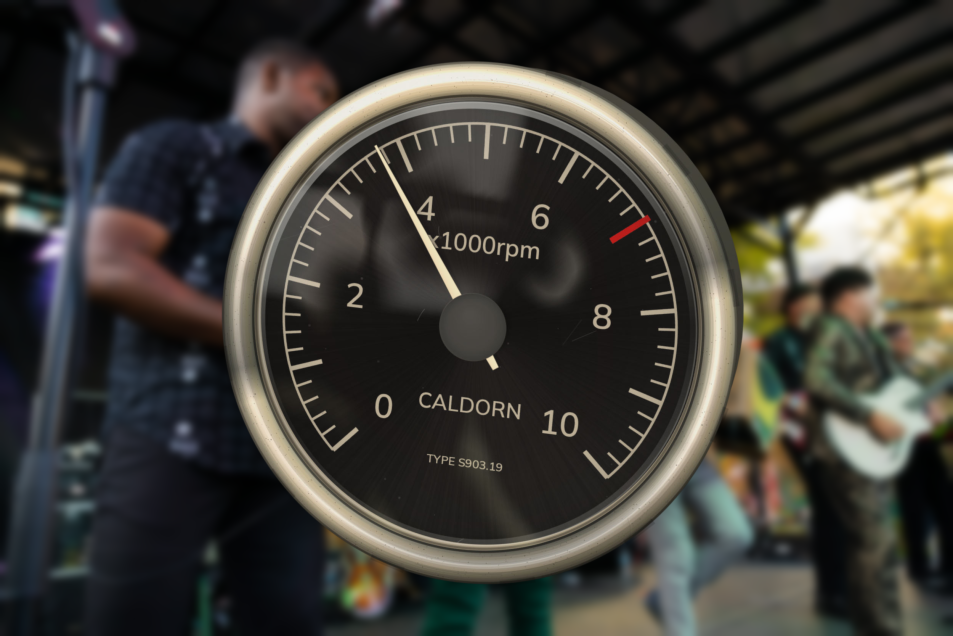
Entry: 3800 rpm
